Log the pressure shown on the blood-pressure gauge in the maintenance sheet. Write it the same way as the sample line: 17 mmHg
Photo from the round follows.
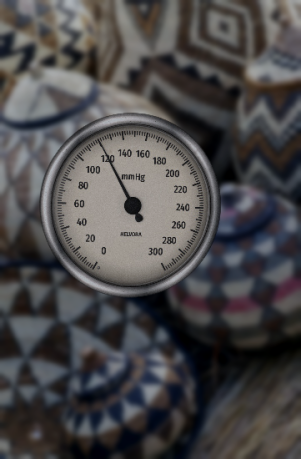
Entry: 120 mmHg
